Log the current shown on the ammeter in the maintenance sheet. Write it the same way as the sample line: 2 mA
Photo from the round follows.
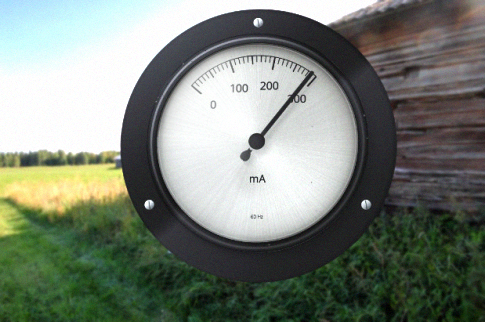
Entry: 290 mA
